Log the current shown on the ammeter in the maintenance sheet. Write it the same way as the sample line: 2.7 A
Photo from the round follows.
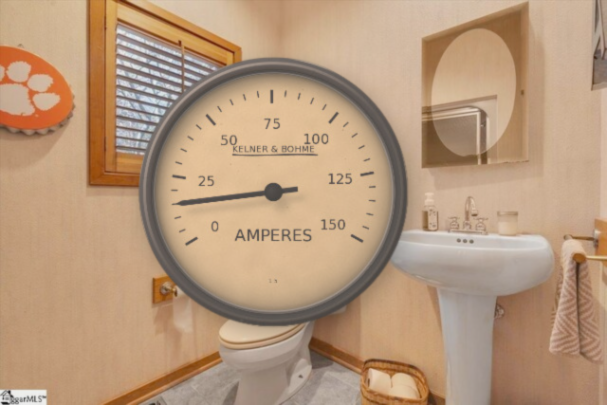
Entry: 15 A
